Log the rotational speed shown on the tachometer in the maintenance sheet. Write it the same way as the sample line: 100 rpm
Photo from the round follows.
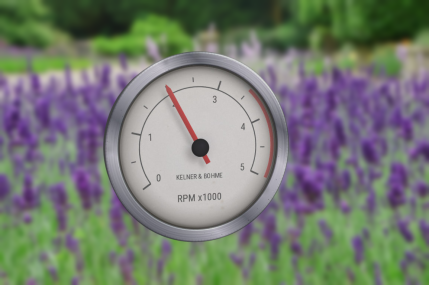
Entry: 2000 rpm
